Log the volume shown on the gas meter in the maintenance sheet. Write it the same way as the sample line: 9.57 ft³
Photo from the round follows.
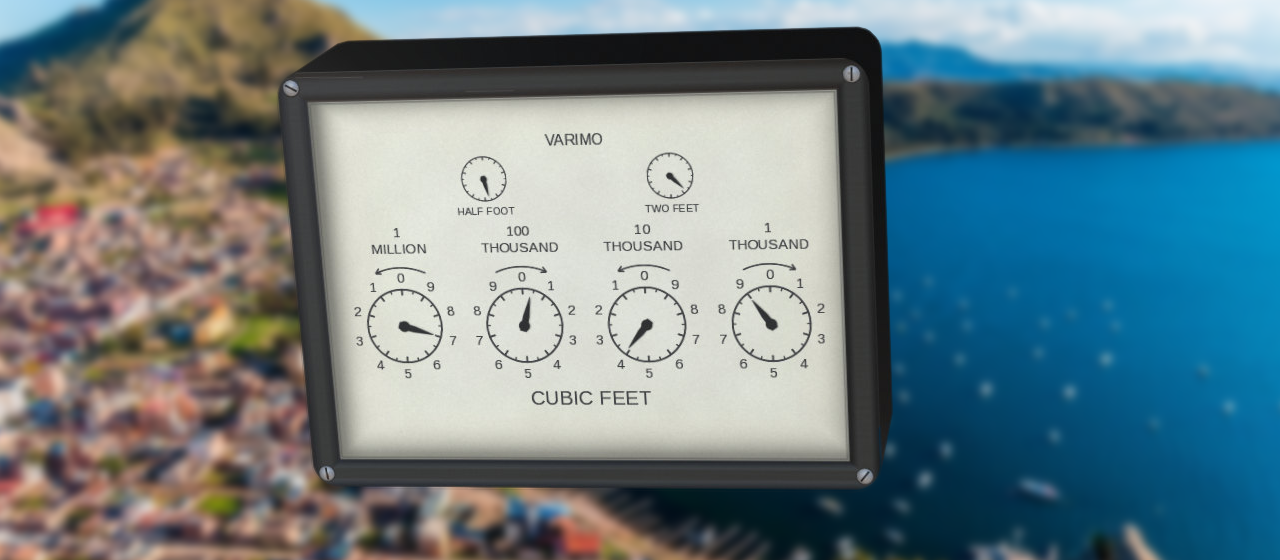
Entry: 703900 ft³
